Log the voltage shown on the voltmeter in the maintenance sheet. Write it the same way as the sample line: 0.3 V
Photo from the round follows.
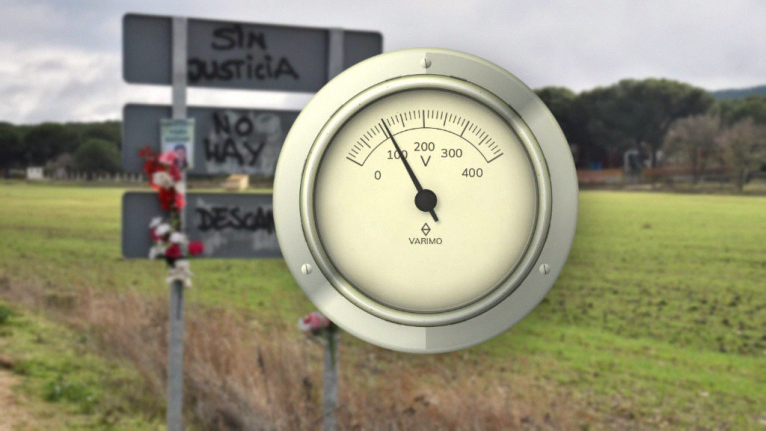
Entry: 110 V
